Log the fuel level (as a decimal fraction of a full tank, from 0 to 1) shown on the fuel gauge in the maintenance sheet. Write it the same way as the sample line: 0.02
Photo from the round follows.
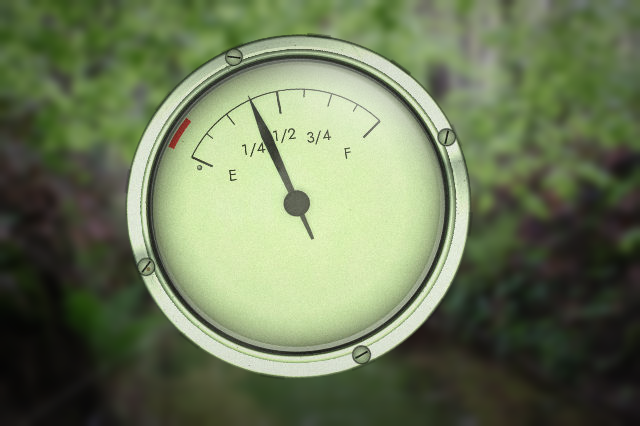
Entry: 0.375
